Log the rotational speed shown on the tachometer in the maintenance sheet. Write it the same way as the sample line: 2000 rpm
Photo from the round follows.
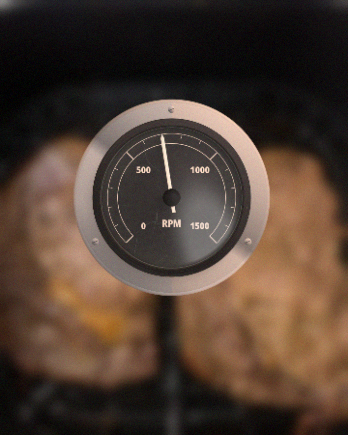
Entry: 700 rpm
